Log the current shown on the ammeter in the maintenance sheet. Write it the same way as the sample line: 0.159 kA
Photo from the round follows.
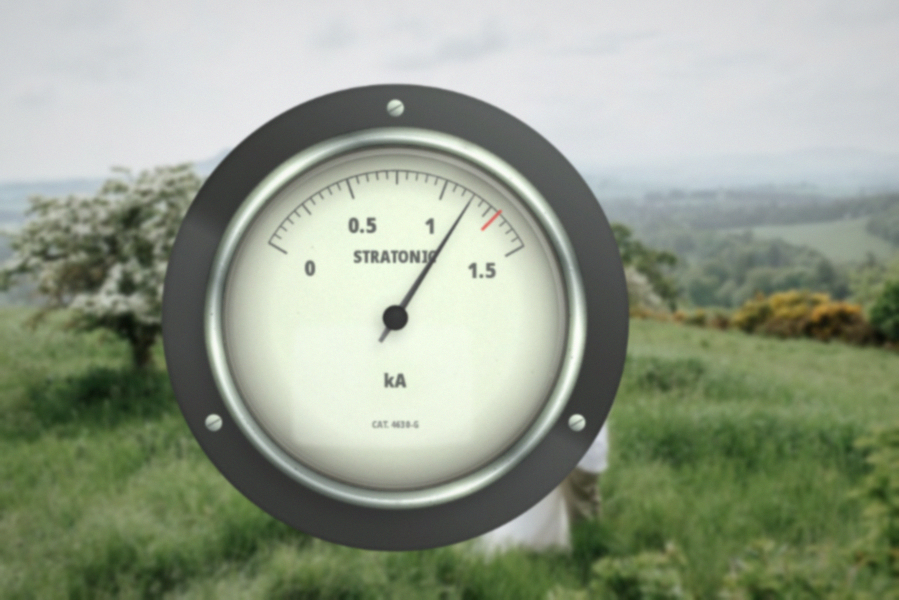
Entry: 1.15 kA
